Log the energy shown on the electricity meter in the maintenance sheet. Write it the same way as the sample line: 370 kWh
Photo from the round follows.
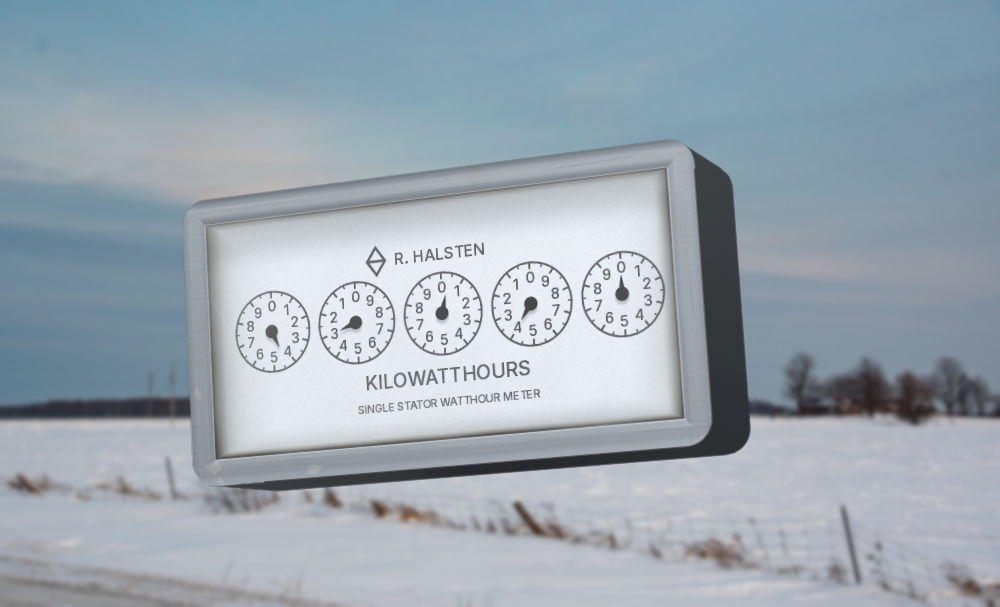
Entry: 43040 kWh
